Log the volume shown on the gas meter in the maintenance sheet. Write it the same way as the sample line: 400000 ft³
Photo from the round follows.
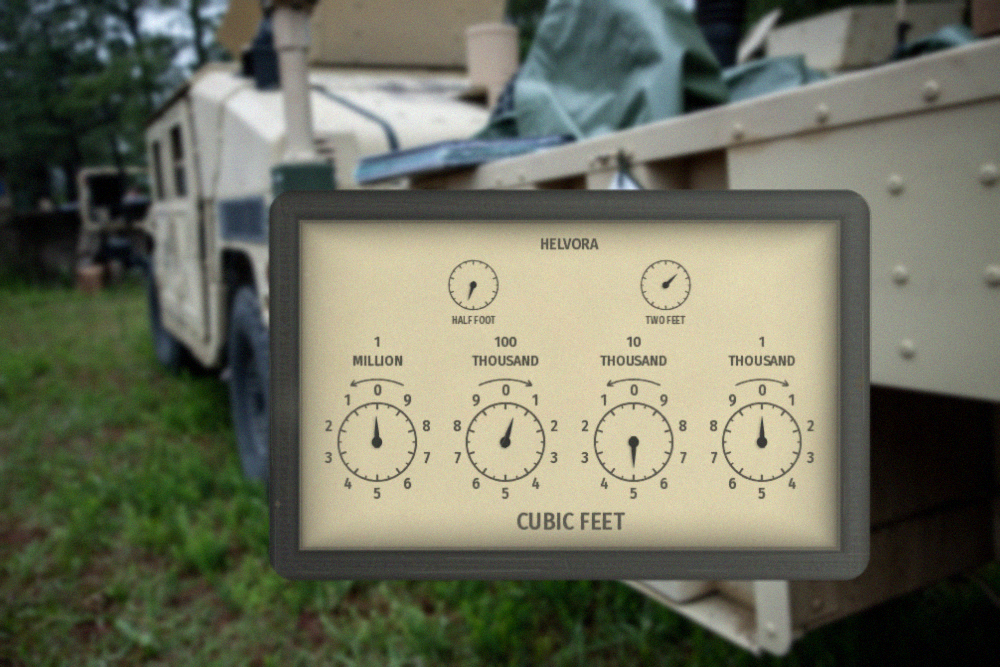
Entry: 5000 ft³
